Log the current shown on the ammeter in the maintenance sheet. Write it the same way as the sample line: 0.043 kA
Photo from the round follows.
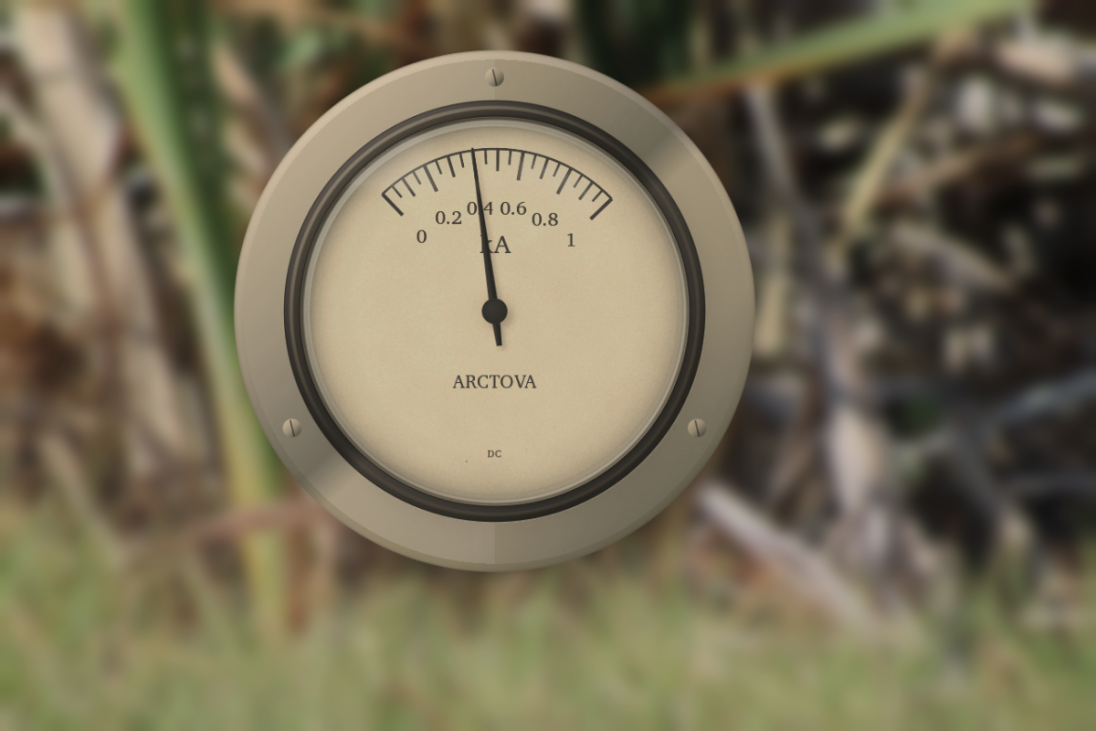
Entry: 0.4 kA
